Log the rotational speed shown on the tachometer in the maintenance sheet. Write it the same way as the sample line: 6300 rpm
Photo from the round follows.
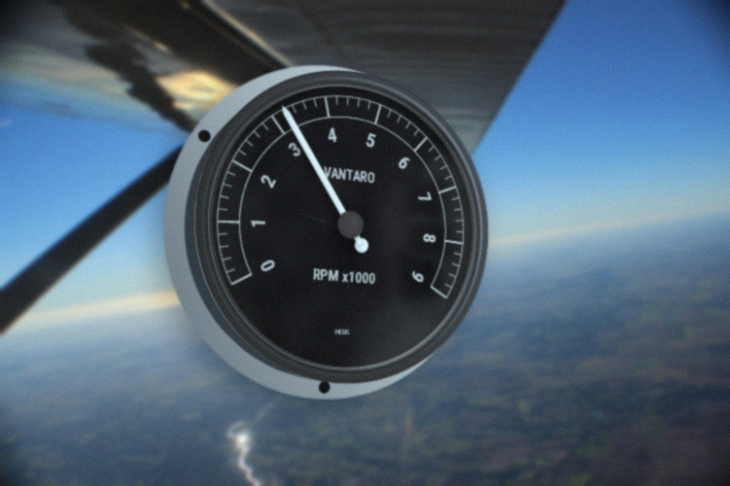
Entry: 3200 rpm
